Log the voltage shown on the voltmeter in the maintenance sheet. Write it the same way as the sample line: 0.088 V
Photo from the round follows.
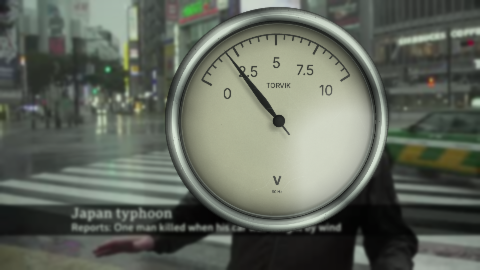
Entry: 2 V
